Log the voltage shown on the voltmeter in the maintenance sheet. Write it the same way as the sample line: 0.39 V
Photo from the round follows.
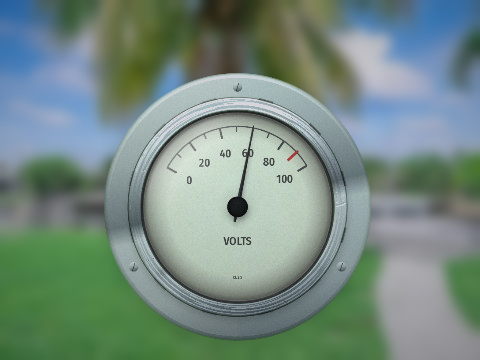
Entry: 60 V
